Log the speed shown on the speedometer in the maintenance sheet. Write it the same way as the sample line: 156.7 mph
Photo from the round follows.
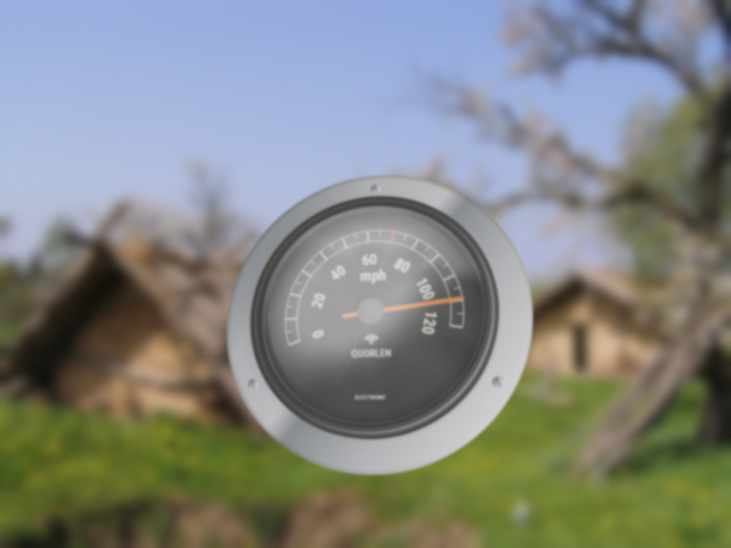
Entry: 110 mph
